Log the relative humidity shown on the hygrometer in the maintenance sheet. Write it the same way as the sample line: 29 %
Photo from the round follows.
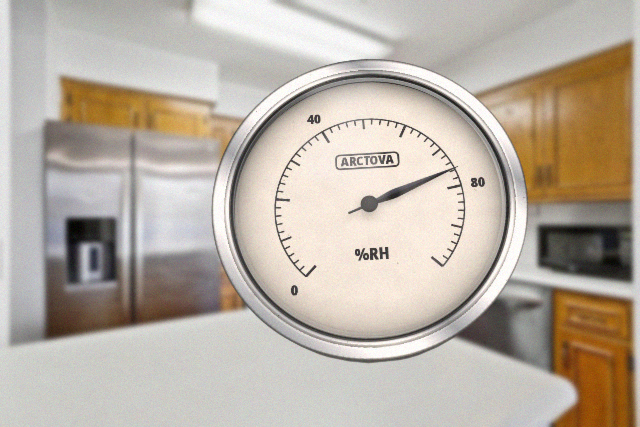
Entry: 76 %
